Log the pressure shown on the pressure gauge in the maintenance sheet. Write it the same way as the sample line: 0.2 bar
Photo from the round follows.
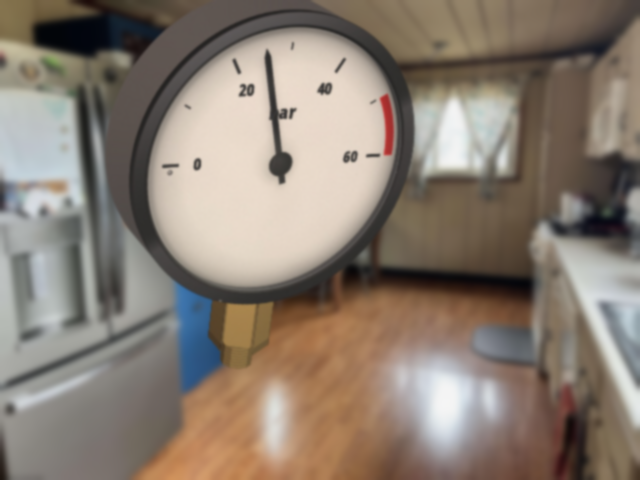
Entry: 25 bar
